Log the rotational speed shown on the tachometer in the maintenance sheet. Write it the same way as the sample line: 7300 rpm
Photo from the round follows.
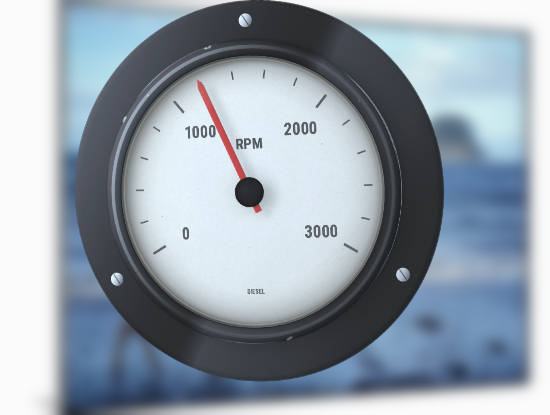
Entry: 1200 rpm
